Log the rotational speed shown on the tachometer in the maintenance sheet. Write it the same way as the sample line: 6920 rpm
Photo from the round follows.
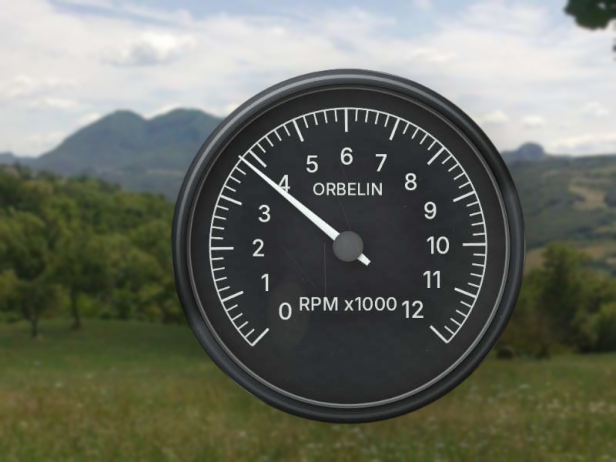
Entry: 3800 rpm
